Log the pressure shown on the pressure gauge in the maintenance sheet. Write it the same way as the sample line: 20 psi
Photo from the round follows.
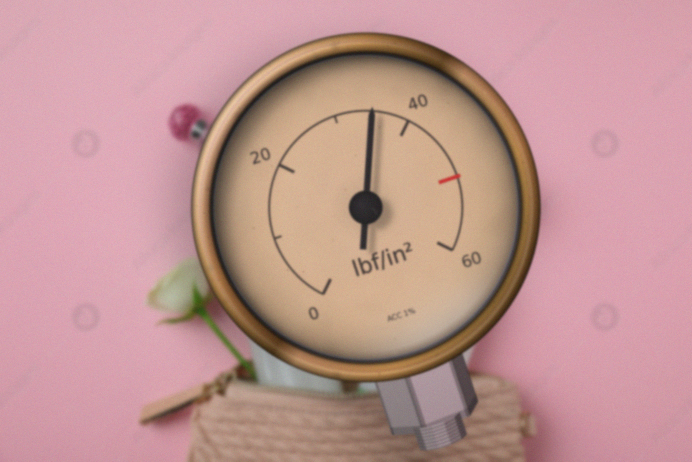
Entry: 35 psi
